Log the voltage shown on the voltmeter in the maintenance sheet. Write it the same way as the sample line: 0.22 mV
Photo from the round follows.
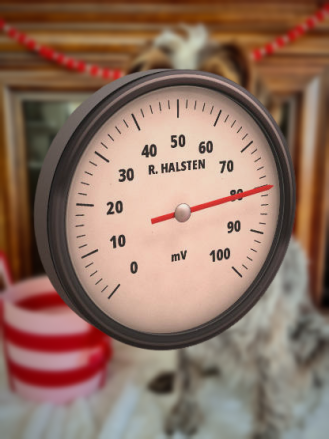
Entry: 80 mV
